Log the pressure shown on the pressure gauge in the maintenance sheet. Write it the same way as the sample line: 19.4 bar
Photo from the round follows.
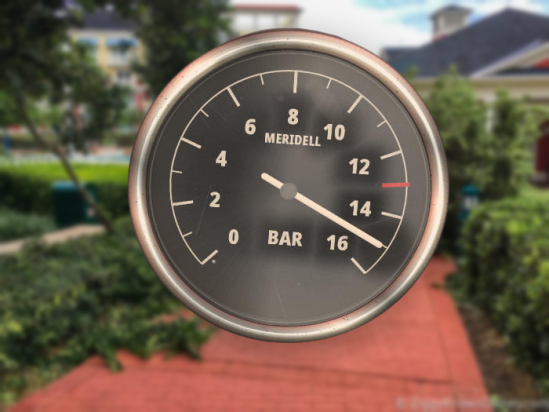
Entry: 15 bar
